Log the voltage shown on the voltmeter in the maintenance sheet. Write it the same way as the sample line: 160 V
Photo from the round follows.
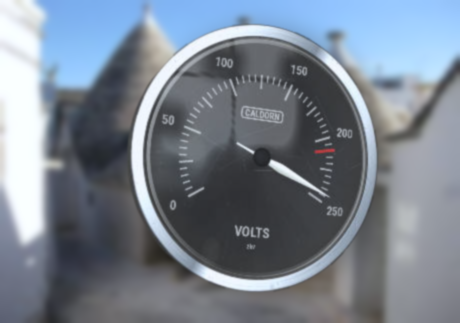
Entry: 245 V
